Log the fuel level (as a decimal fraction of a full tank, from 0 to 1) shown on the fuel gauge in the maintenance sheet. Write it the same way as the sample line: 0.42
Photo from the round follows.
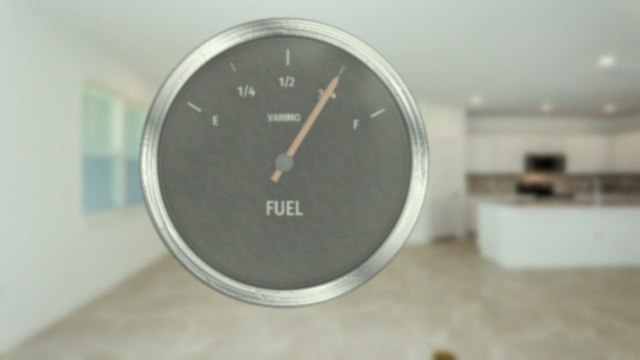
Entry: 0.75
